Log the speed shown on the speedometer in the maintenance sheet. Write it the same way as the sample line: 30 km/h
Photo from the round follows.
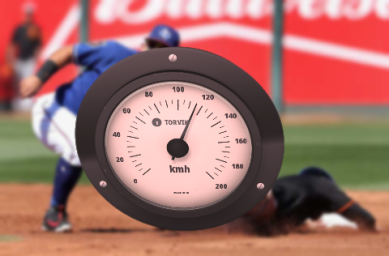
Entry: 115 km/h
